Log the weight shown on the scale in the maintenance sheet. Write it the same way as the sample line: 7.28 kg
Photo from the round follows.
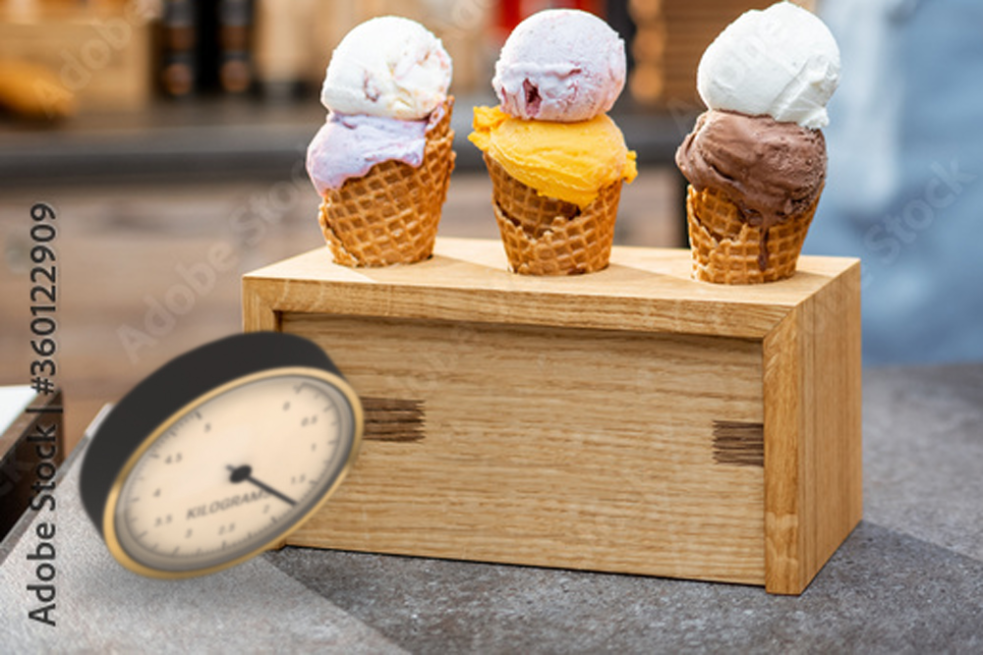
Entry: 1.75 kg
